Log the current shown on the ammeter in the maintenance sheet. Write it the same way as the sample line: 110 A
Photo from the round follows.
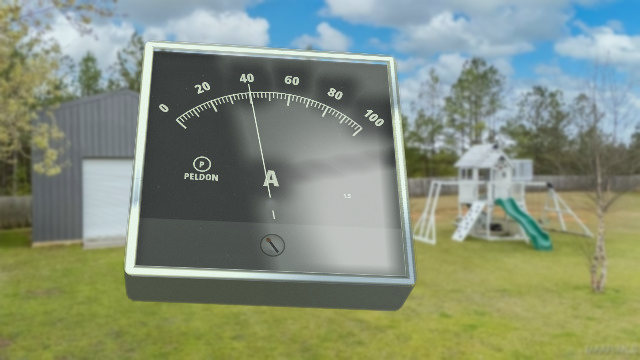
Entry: 40 A
